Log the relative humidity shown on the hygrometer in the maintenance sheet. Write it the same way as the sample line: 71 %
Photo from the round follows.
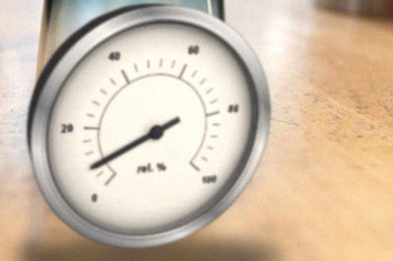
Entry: 8 %
